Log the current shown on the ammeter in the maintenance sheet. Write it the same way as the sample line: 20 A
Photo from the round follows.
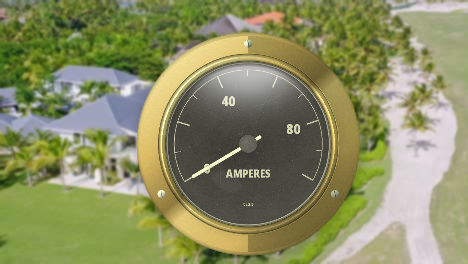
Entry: 0 A
